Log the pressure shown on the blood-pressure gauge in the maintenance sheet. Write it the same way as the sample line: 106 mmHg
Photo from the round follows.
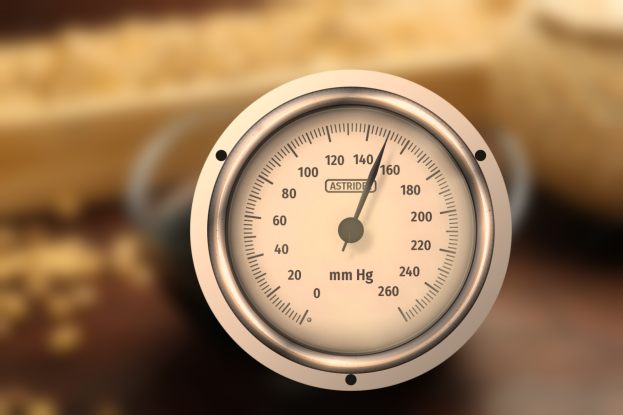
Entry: 150 mmHg
